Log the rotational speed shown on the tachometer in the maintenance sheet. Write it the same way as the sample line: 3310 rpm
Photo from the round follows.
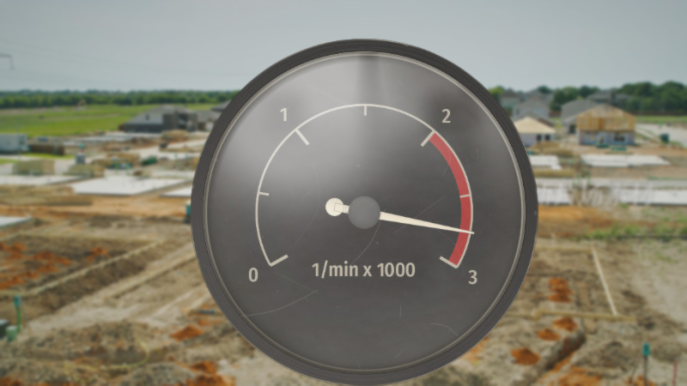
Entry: 2750 rpm
